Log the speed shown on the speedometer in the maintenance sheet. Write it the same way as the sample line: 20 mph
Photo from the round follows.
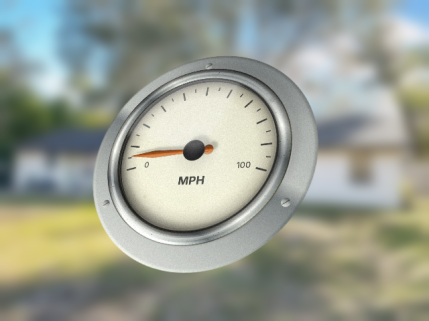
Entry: 5 mph
